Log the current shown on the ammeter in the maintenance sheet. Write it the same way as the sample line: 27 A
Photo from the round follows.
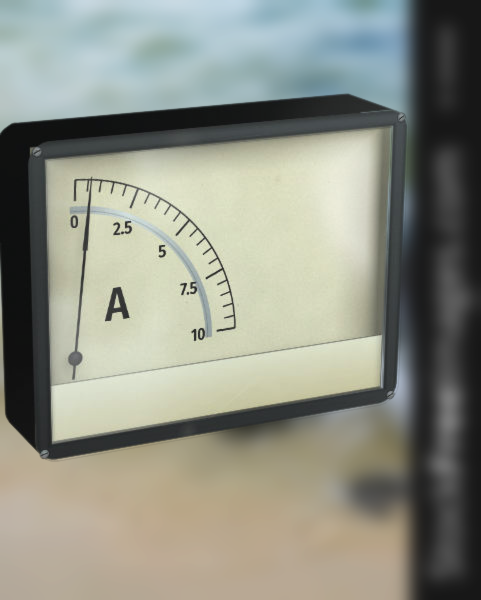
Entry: 0.5 A
